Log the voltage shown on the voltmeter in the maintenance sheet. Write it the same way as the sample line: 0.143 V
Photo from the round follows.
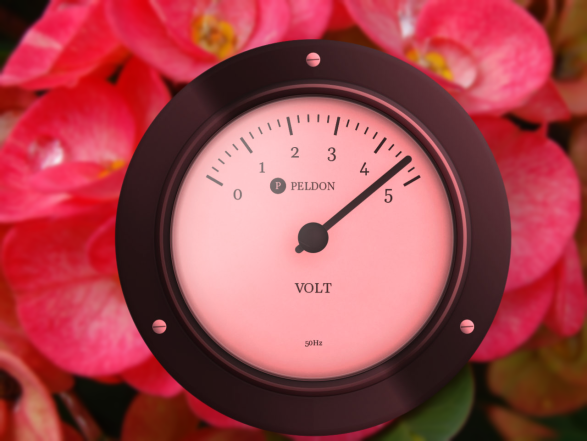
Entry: 4.6 V
